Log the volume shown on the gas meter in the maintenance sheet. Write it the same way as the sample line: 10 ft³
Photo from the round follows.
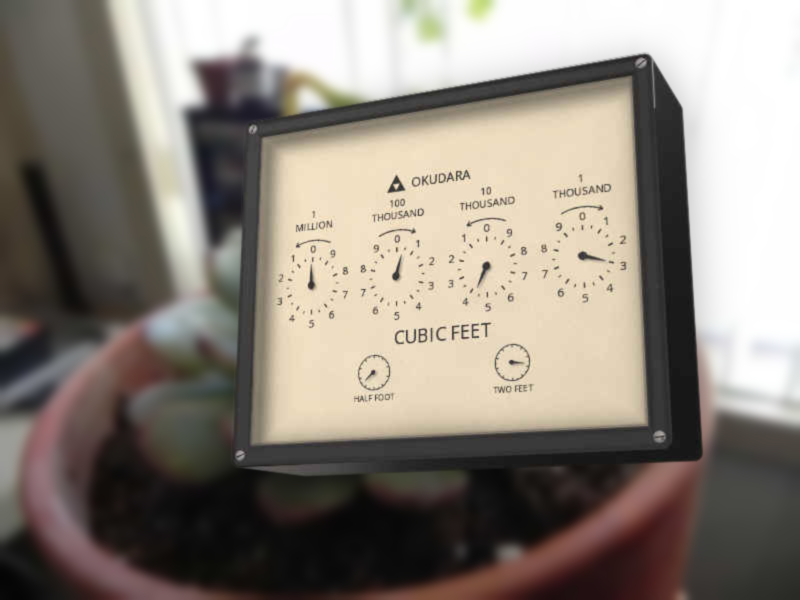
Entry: 4300 ft³
